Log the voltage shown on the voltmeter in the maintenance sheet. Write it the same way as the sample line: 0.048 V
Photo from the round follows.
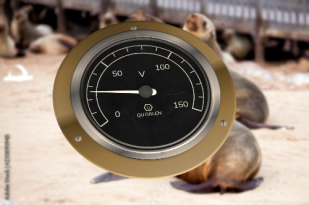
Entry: 25 V
